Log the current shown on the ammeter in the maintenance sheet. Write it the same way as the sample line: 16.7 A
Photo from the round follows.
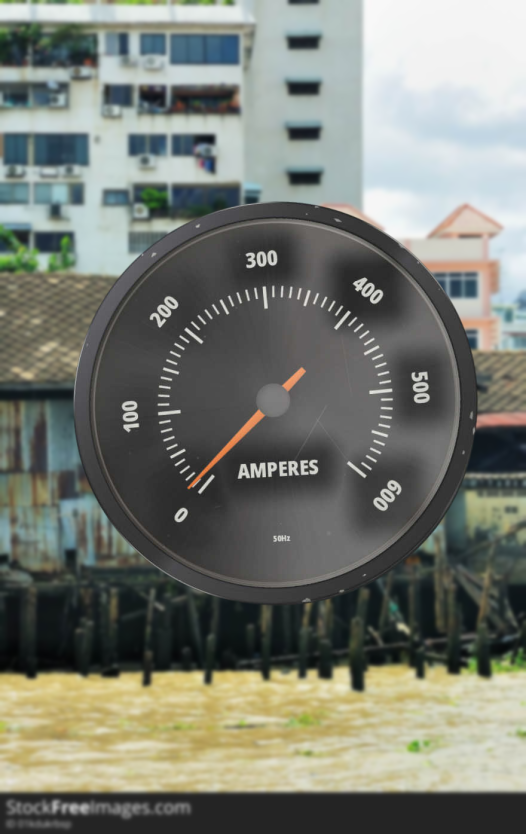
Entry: 10 A
